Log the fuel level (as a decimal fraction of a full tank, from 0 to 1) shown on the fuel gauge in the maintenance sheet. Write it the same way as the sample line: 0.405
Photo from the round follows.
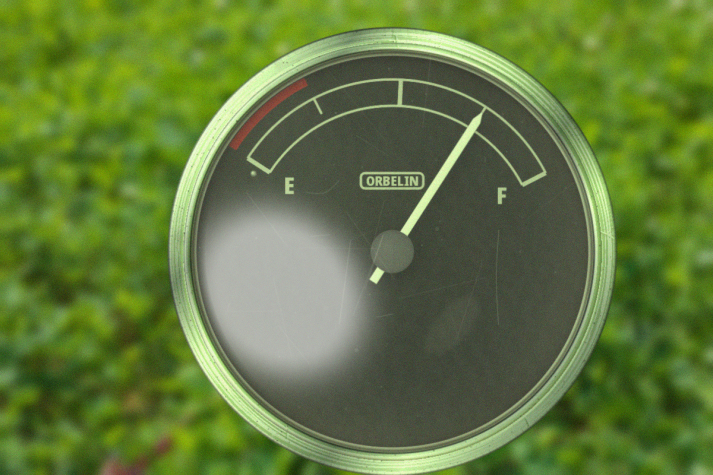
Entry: 0.75
